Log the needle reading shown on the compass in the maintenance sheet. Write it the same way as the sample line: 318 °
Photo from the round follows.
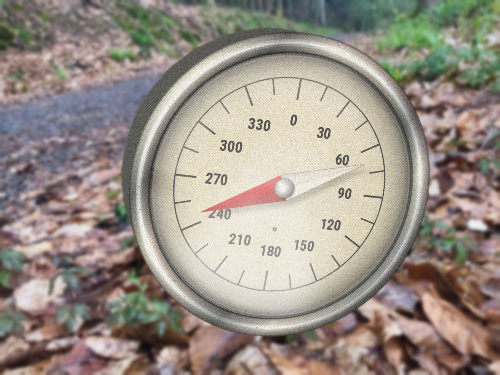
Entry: 247.5 °
